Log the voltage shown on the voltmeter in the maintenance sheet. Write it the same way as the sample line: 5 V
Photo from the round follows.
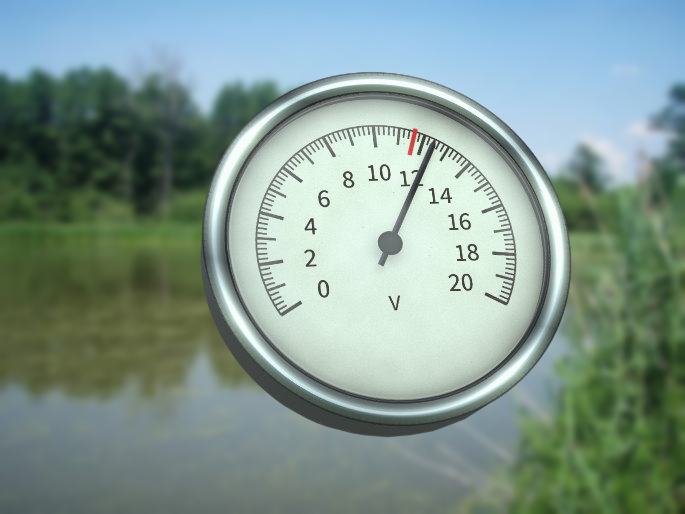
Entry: 12.4 V
